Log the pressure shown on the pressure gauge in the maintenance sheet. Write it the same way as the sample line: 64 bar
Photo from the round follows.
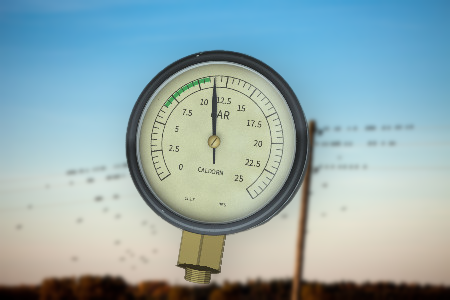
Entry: 11.5 bar
